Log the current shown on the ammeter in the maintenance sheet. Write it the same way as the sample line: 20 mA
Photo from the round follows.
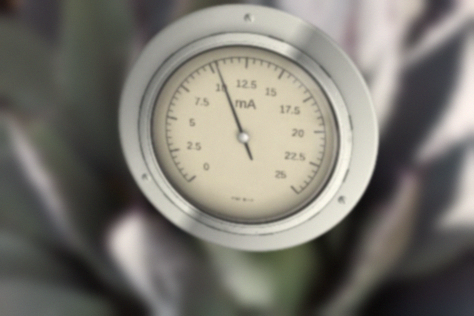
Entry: 10.5 mA
